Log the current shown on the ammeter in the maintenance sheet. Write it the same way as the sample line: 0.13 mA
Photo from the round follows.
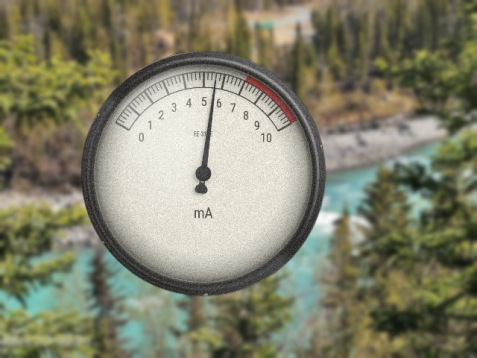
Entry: 5.6 mA
